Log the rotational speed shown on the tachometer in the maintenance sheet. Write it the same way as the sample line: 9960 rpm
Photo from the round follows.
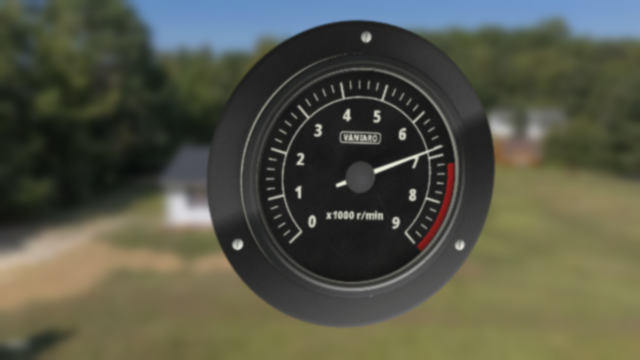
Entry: 6800 rpm
